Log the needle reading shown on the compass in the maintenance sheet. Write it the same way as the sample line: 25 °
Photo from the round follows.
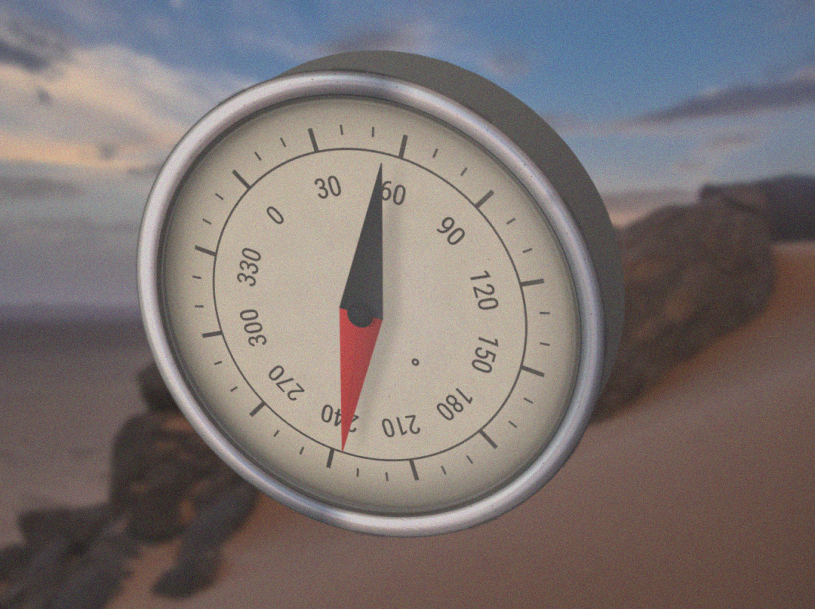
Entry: 235 °
